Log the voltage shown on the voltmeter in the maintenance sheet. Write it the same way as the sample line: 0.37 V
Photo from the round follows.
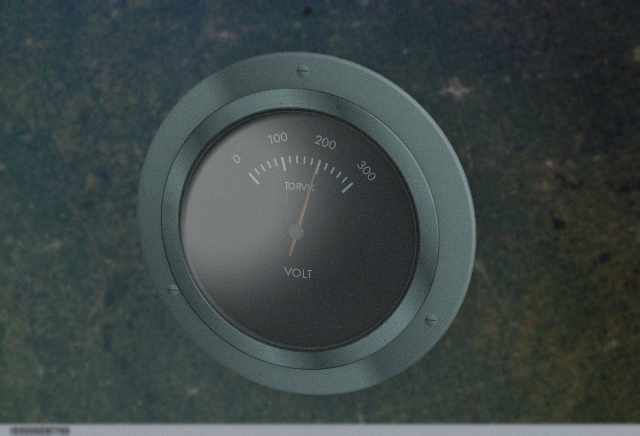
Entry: 200 V
